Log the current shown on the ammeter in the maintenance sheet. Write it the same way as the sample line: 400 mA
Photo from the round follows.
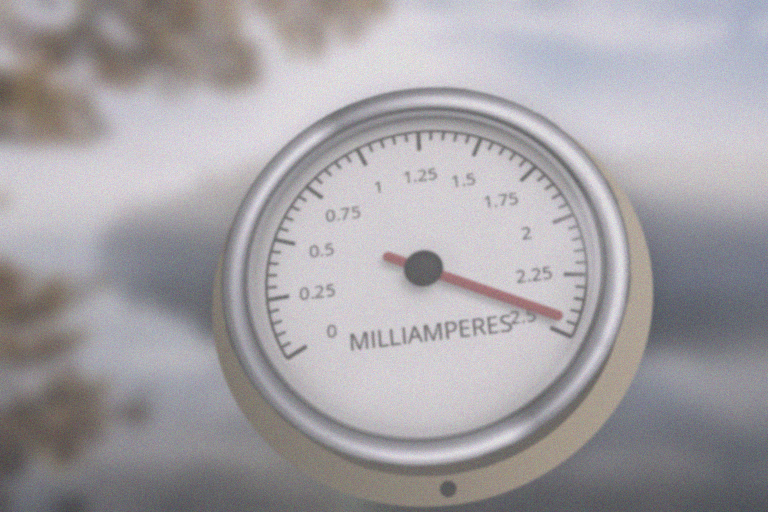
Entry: 2.45 mA
